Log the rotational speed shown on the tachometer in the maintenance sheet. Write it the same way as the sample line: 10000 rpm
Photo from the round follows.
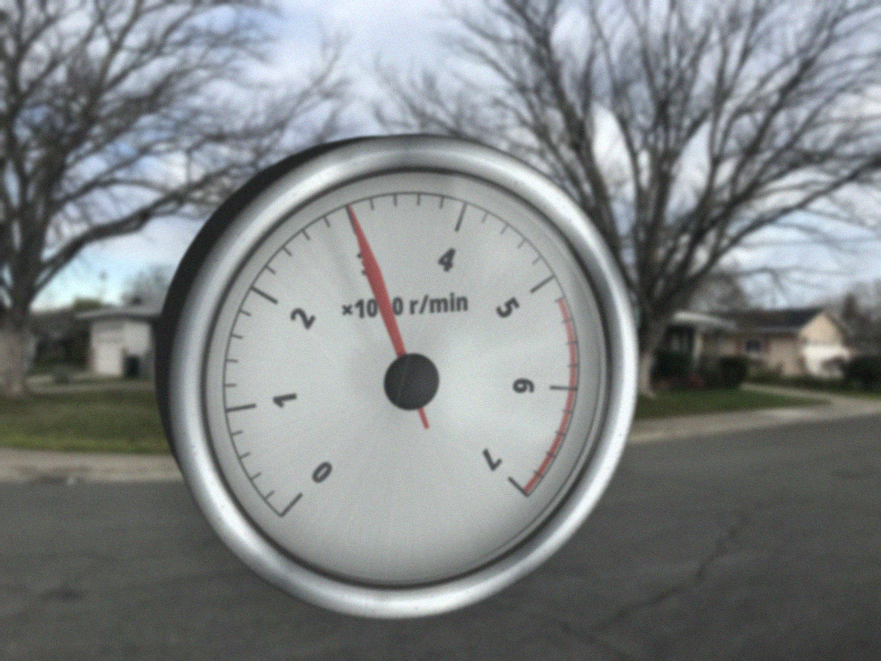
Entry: 3000 rpm
